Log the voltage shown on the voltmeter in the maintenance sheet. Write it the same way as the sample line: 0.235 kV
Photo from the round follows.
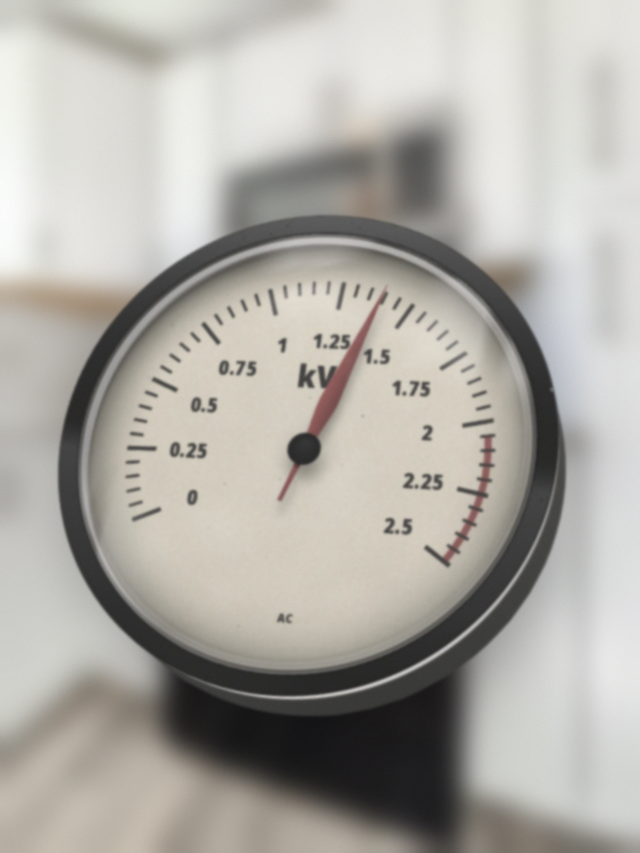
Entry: 1.4 kV
